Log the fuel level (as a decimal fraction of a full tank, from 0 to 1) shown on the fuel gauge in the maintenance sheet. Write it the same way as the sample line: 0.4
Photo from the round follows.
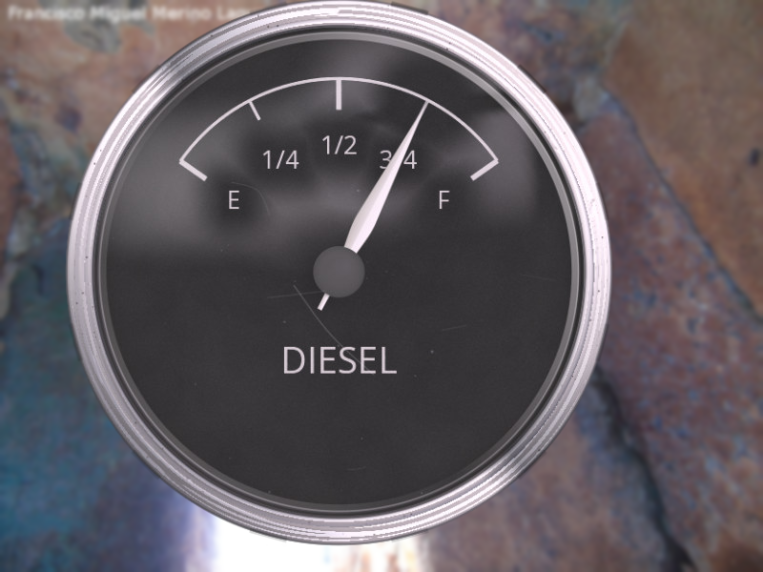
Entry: 0.75
